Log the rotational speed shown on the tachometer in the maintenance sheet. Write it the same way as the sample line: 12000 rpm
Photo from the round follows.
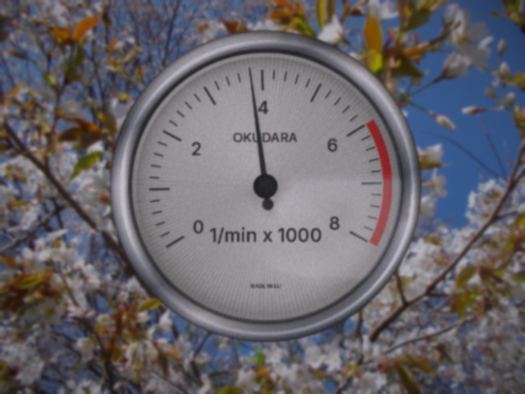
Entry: 3800 rpm
